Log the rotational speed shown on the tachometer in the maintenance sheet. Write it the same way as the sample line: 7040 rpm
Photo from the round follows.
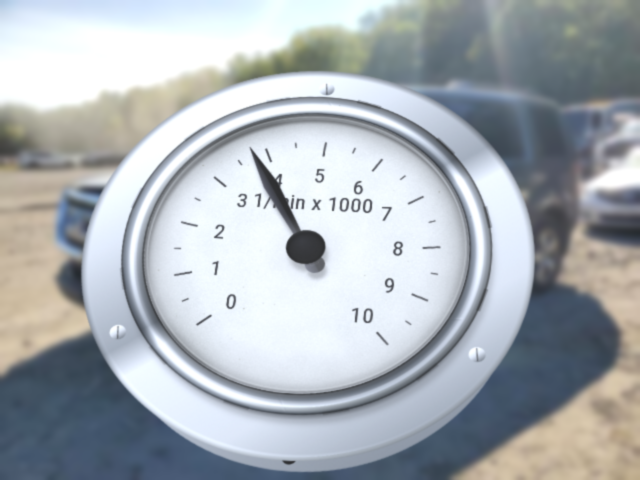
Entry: 3750 rpm
